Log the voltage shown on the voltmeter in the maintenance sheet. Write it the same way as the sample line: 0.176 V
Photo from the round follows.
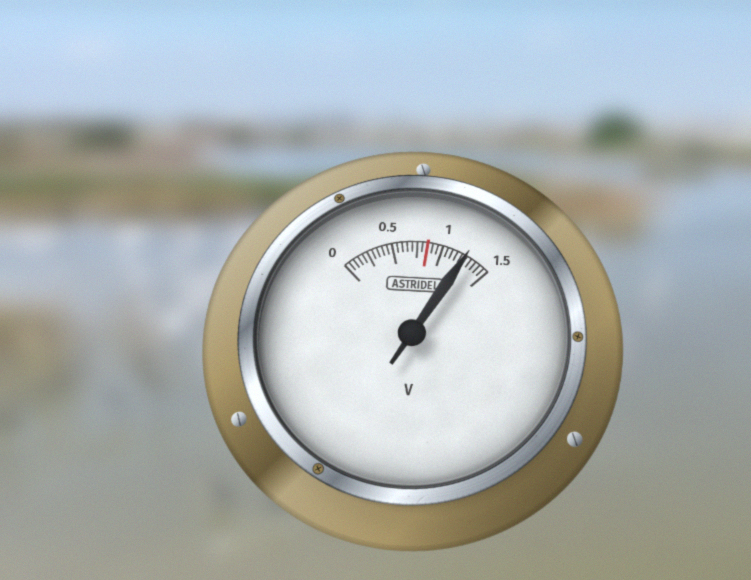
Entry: 1.25 V
